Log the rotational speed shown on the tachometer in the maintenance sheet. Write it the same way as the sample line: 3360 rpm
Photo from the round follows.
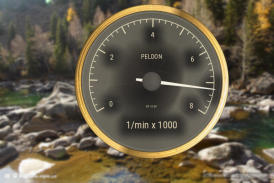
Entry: 7200 rpm
